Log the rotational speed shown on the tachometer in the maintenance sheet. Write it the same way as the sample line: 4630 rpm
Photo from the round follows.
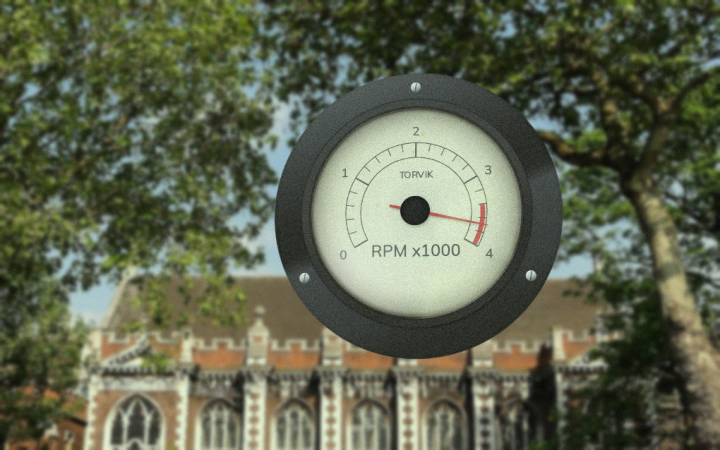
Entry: 3700 rpm
